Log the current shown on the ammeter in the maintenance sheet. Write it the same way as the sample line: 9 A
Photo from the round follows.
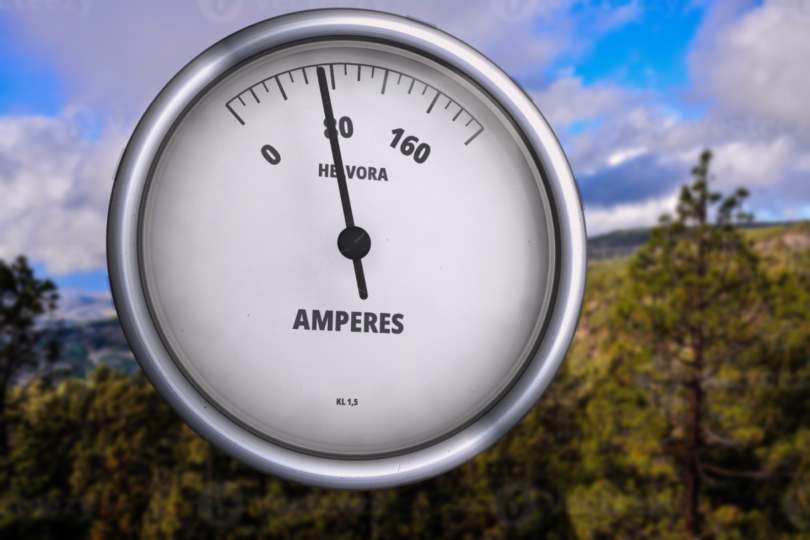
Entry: 70 A
